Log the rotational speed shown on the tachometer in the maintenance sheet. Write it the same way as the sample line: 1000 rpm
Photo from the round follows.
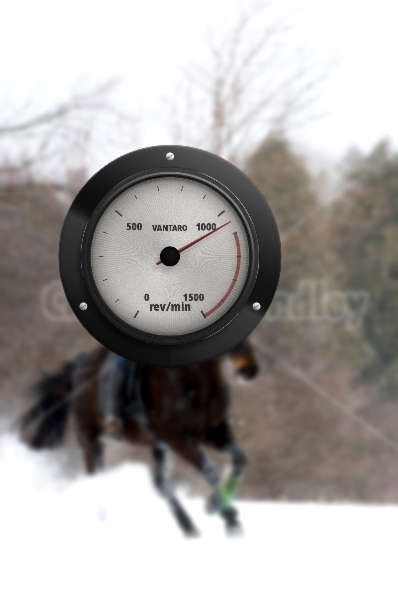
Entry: 1050 rpm
